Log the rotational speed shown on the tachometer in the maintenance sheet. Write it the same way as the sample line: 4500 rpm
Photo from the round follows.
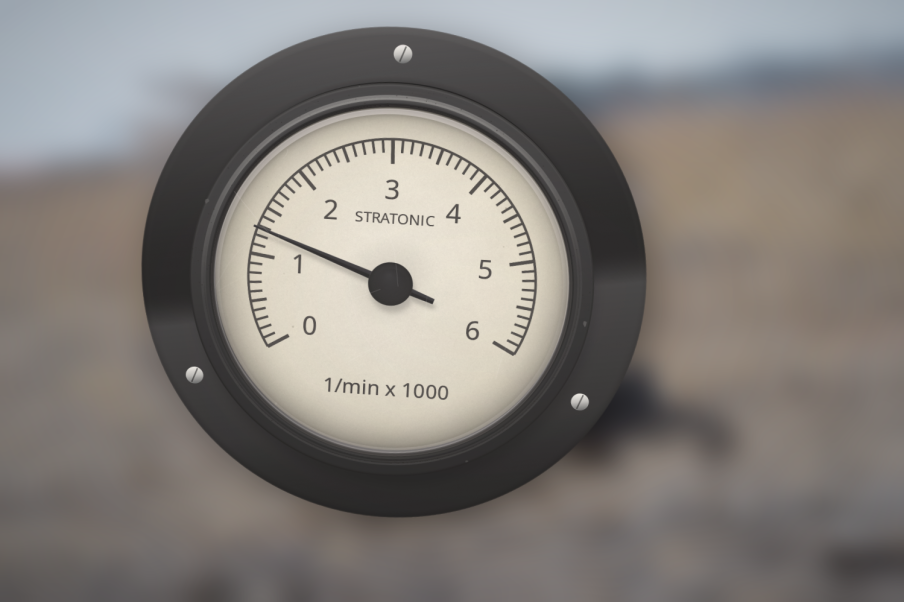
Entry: 1300 rpm
